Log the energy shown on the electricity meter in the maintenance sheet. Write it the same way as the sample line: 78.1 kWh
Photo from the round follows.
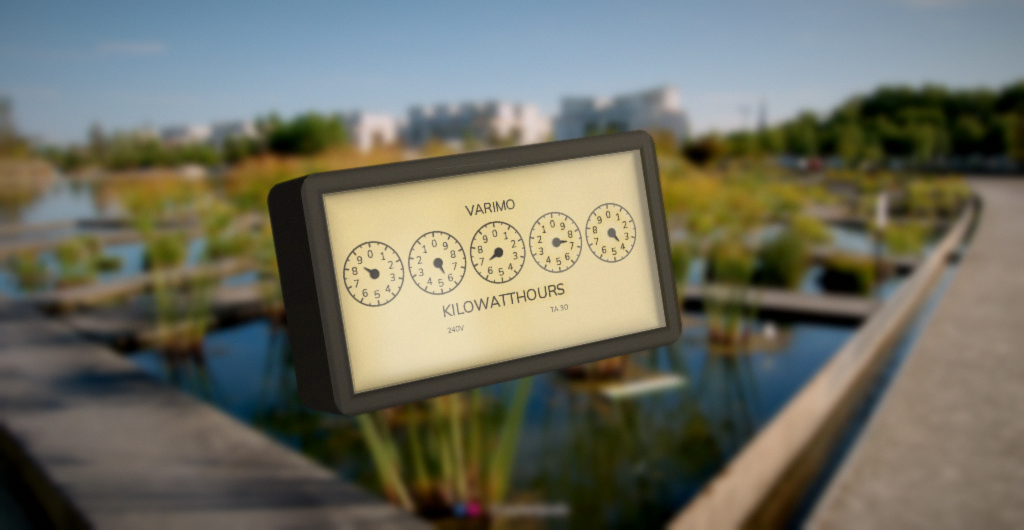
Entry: 85674 kWh
